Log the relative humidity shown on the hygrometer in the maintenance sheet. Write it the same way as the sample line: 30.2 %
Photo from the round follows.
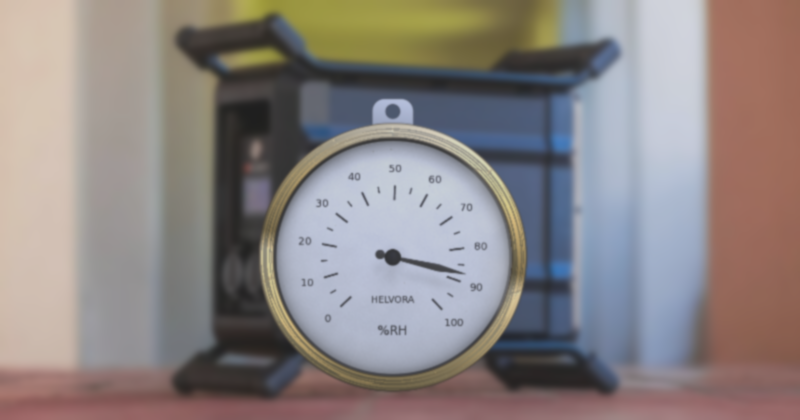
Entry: 87.5 %
